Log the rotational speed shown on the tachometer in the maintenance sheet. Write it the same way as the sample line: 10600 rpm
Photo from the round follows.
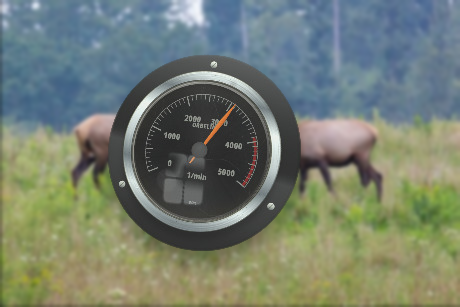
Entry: 3100 rpm
